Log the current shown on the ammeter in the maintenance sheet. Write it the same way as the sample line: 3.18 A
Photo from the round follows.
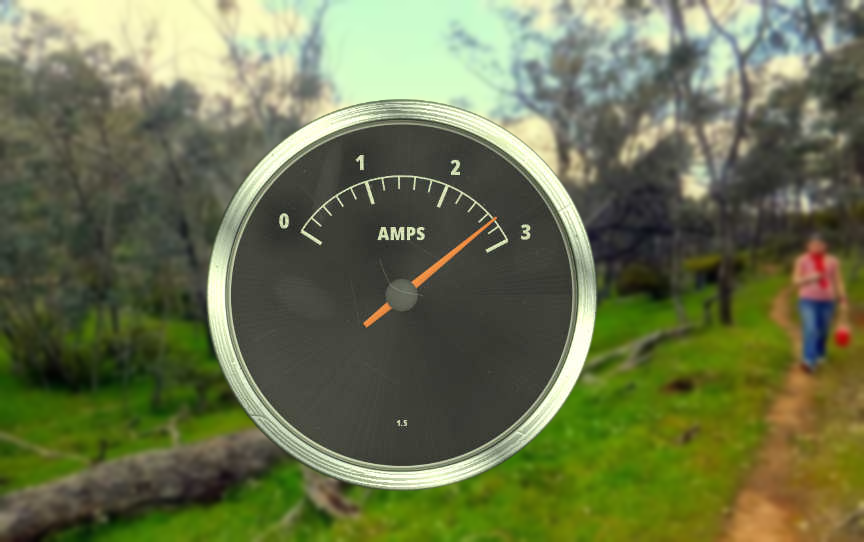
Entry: 2.7 A
